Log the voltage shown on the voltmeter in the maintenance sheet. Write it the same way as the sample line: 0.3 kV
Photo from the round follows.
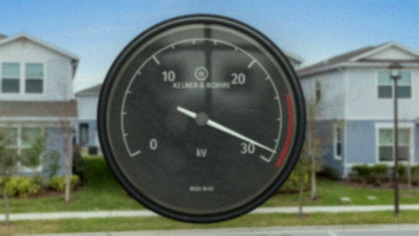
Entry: 29 kV
